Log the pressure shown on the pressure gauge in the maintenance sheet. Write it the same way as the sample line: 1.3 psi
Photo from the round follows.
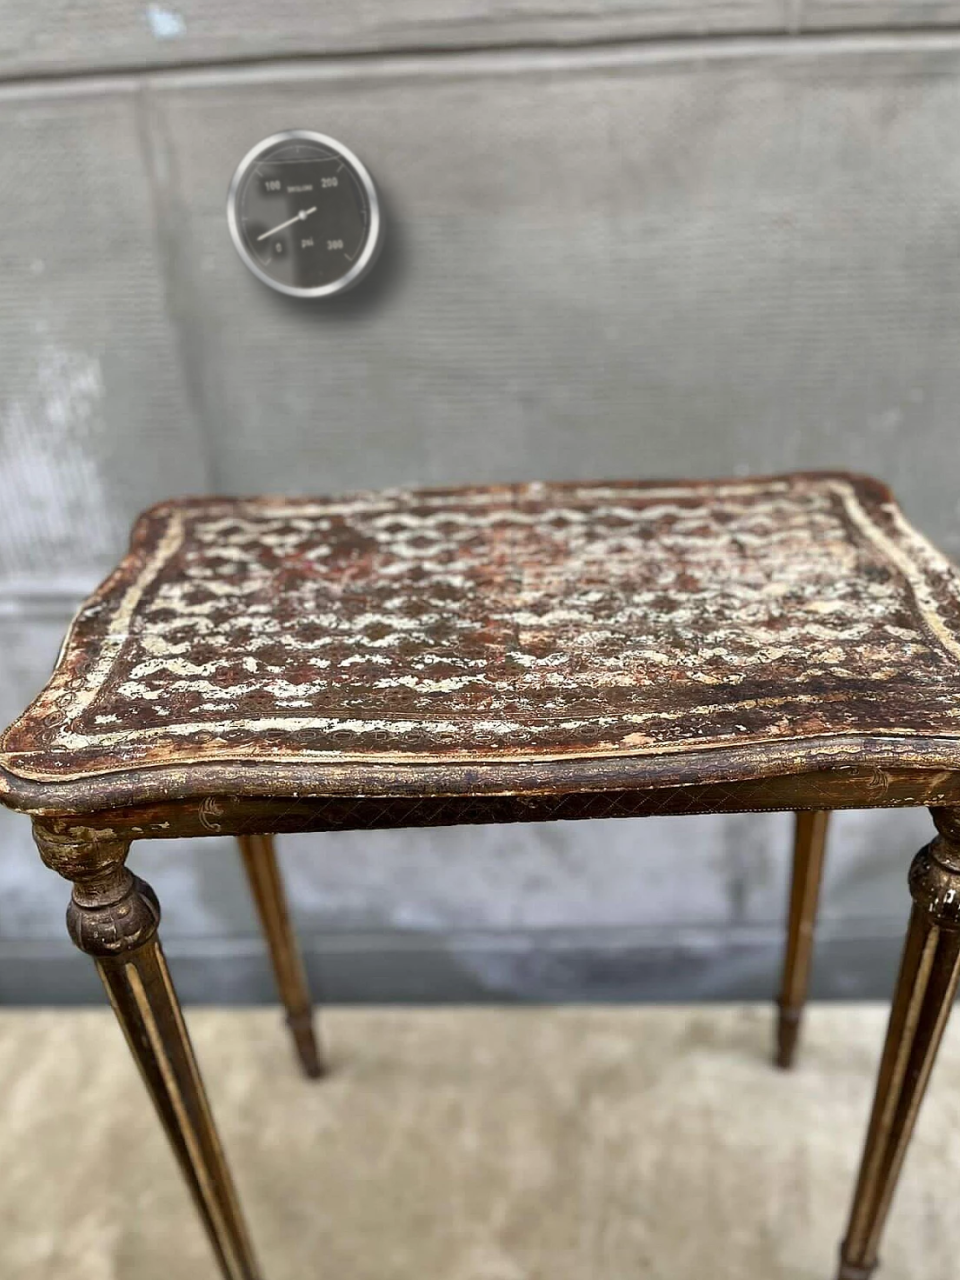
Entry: 25 psi
